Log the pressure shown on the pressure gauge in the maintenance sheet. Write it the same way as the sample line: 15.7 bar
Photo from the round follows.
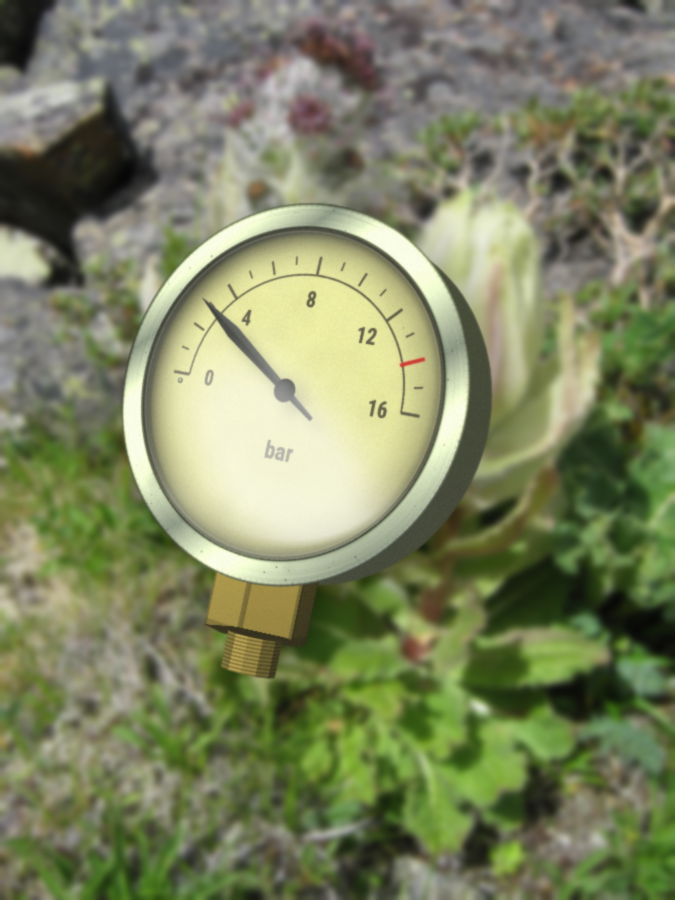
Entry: 3 bar
